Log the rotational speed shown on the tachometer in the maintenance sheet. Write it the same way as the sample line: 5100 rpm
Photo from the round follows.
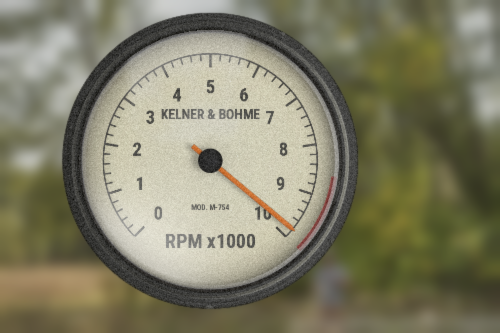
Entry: 9800 rpm
